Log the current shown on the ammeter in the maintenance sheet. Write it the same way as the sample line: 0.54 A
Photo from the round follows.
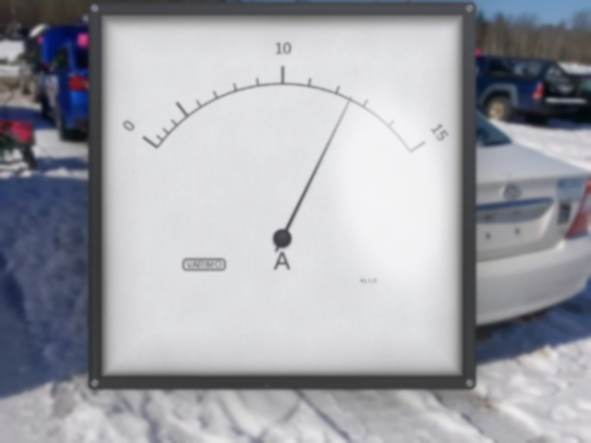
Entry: 12.5 A
